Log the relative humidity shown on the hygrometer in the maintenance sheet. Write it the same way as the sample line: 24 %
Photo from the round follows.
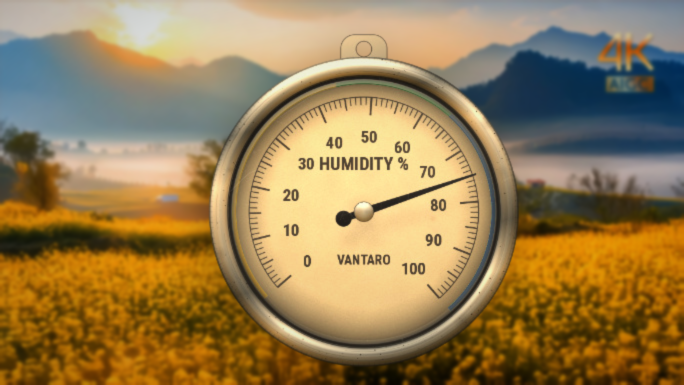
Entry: 75 %
